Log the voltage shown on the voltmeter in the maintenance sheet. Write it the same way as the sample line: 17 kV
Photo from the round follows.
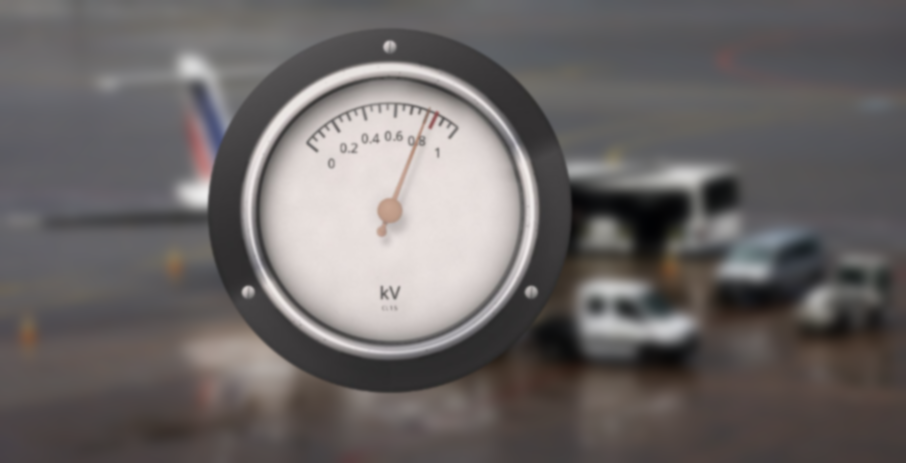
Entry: 0.8 kV
